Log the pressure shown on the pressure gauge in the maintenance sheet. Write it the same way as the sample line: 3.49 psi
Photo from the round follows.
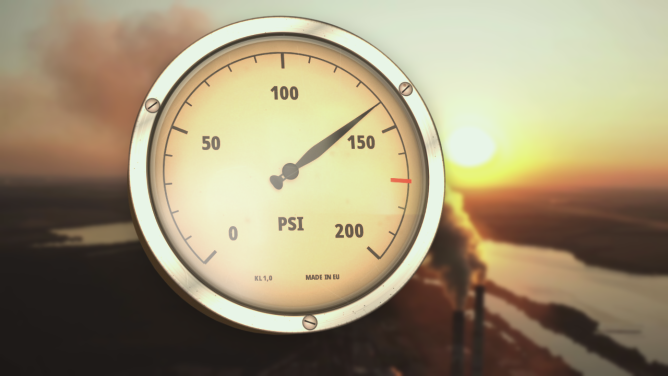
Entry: 140 psi
